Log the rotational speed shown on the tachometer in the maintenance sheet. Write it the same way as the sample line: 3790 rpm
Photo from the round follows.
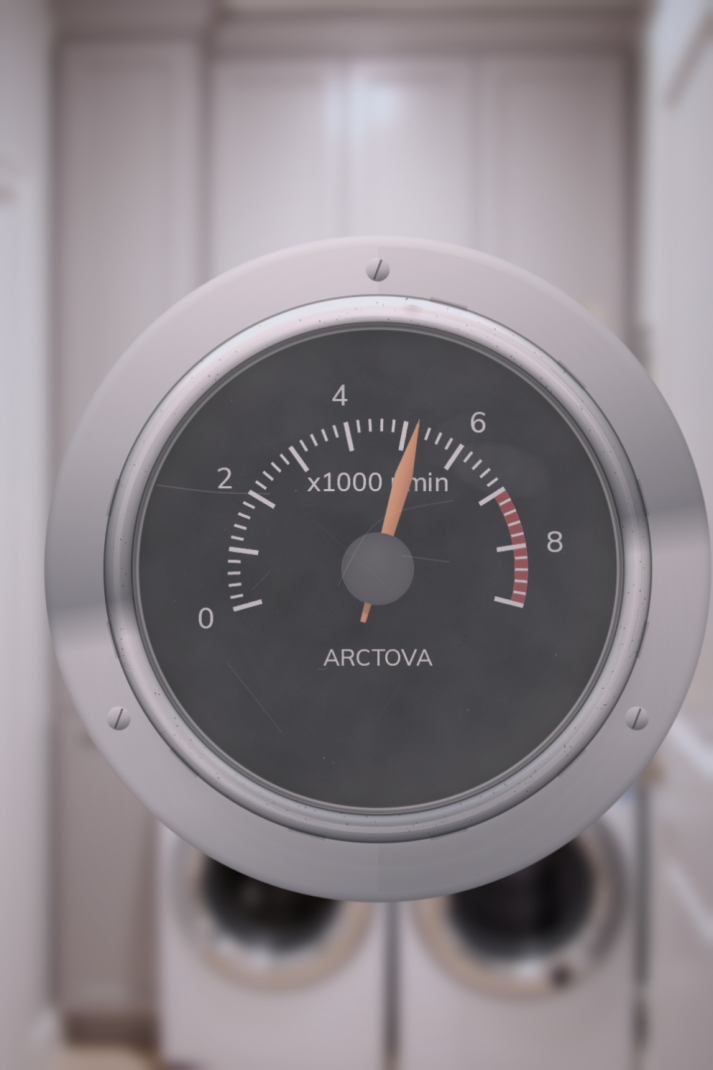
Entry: 5200 rpm
